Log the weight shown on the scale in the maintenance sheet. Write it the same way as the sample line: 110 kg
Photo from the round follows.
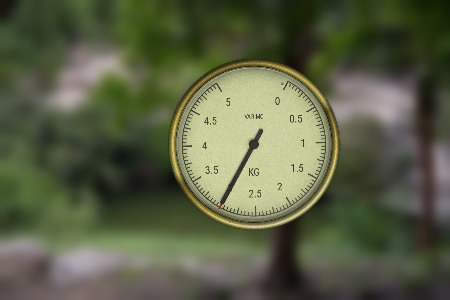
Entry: 3 kg
